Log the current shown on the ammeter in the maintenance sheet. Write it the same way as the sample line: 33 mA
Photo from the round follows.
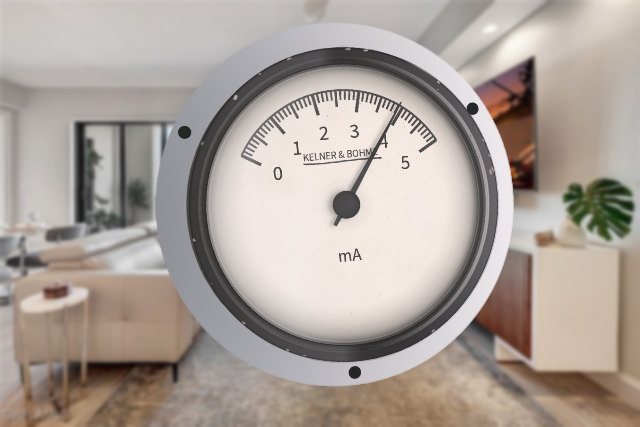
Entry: 3.9 mA
